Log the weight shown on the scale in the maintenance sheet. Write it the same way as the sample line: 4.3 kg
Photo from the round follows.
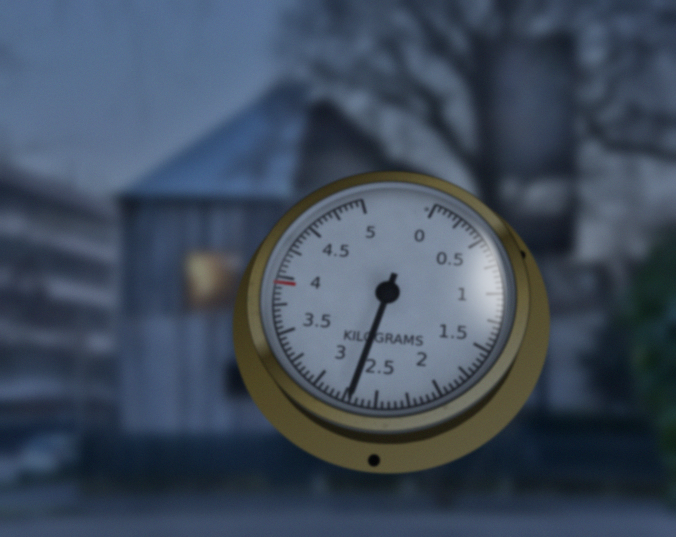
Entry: 2.7 kg
